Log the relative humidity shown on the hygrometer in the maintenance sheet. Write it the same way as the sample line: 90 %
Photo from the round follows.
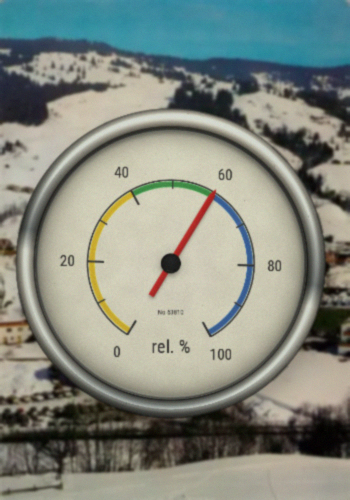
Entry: 60 %
